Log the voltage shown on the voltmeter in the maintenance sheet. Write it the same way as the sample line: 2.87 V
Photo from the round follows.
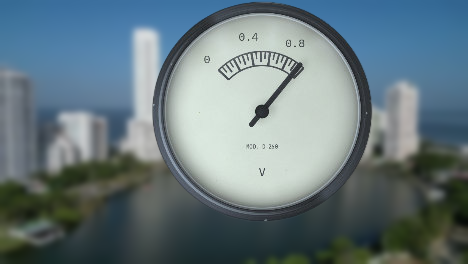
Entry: 0.95 V
